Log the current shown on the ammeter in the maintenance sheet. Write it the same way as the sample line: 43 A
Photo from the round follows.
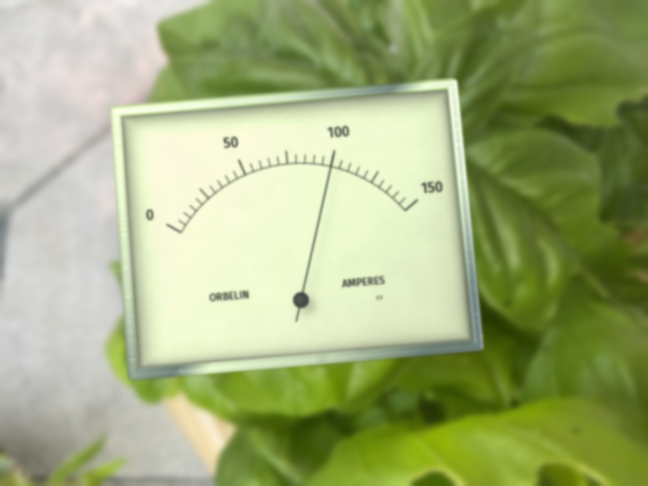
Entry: 100 A
